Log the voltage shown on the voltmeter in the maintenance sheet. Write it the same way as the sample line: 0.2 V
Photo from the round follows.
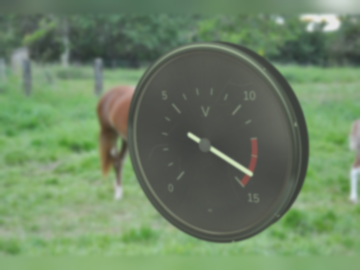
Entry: 14 V
